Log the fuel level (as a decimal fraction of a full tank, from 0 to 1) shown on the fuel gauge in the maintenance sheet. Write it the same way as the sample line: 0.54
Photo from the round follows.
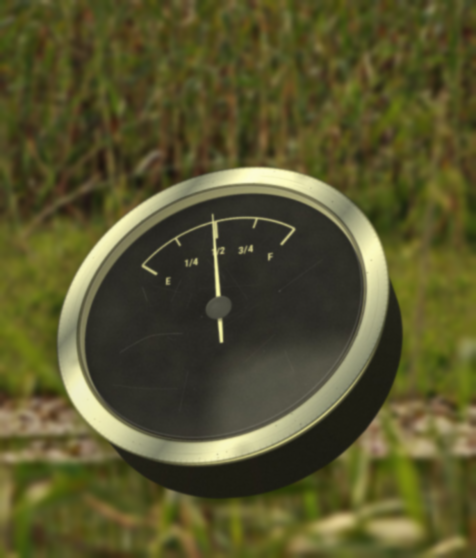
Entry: 0.5
